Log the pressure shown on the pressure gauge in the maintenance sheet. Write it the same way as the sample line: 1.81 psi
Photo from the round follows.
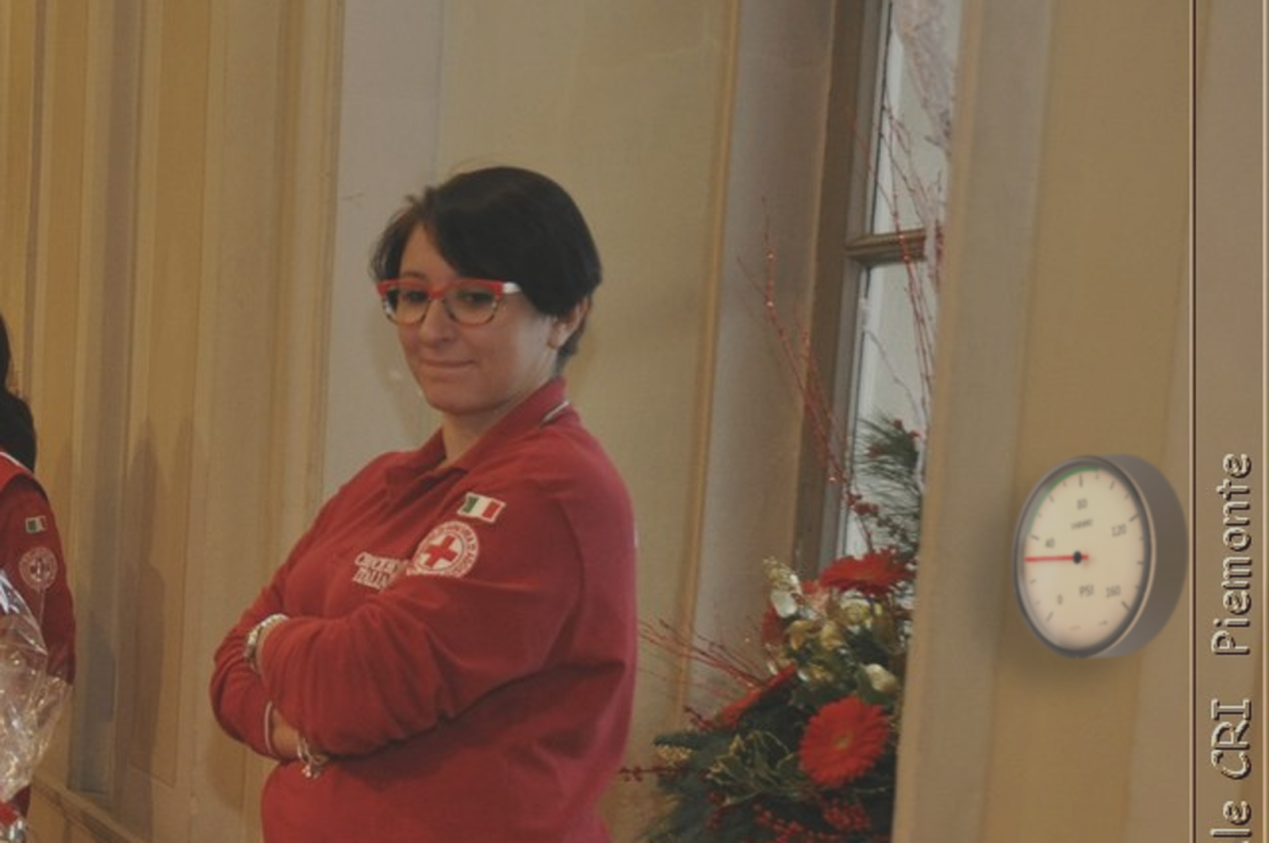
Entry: 30 psi
